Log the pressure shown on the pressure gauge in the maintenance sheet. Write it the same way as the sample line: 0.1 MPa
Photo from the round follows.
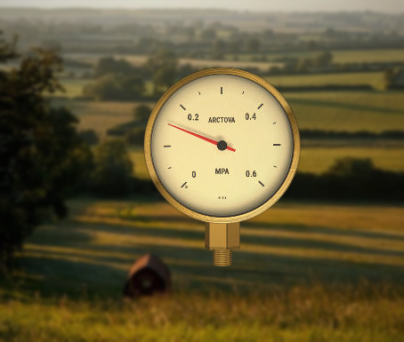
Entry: 0.15 MPa
